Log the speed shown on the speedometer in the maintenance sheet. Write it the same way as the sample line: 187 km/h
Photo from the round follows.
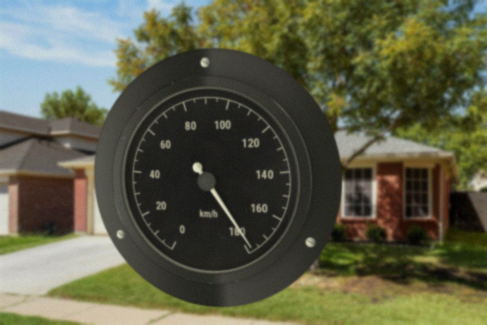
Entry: 177.5 km/h
